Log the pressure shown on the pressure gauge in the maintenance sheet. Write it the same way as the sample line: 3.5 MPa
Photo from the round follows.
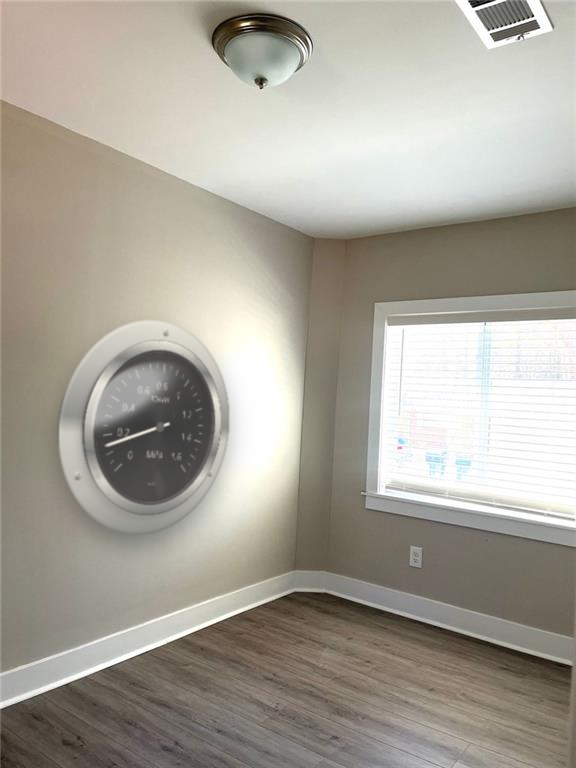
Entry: 0.15 MPa
